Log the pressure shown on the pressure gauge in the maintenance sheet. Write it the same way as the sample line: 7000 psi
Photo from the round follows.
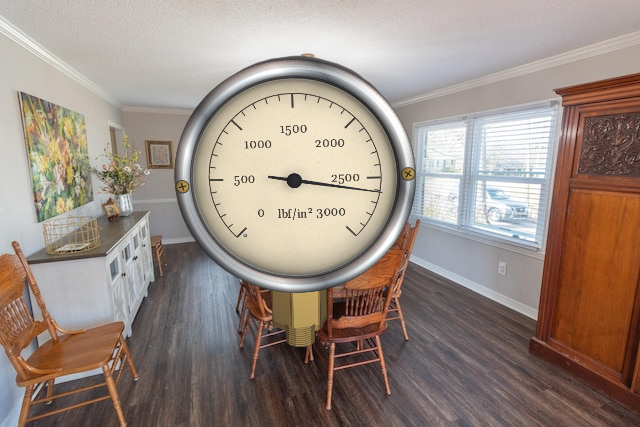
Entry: 2600 psi
